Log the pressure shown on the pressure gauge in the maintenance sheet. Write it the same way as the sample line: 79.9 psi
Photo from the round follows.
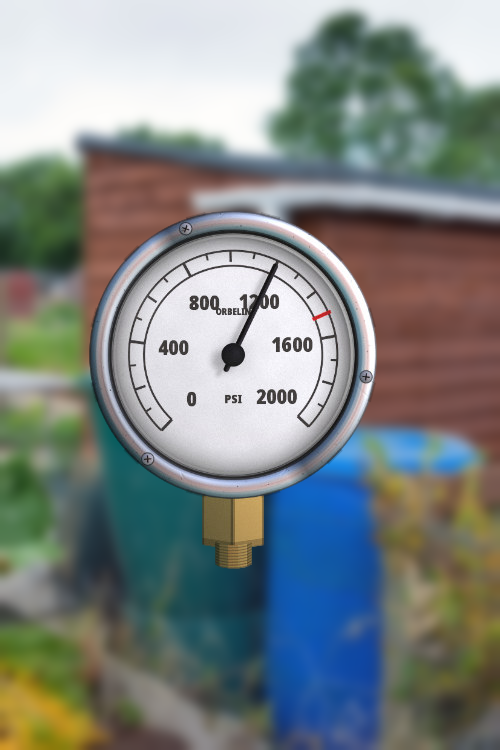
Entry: 1200 psi
